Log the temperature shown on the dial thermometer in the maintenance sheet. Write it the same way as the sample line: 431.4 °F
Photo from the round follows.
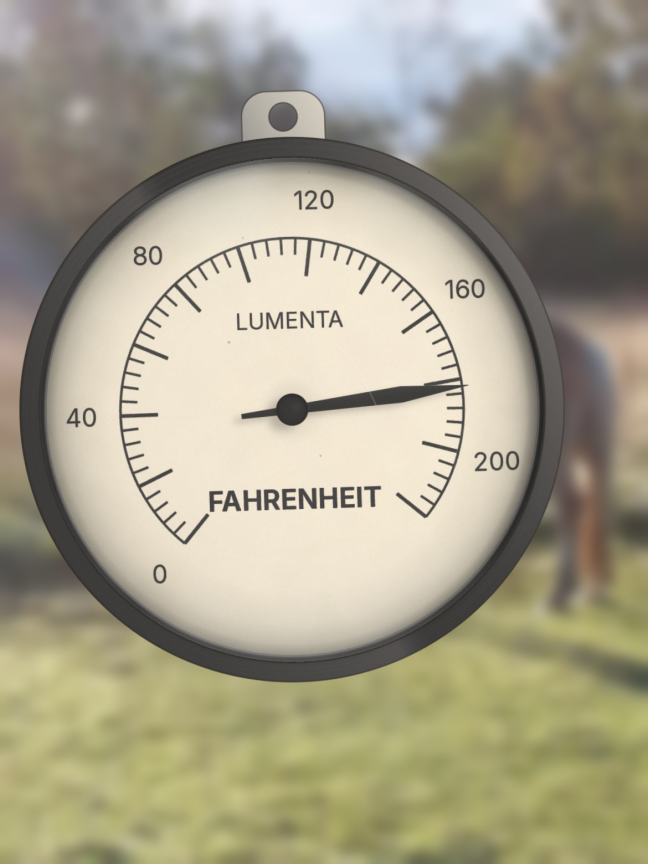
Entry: 182 °F
